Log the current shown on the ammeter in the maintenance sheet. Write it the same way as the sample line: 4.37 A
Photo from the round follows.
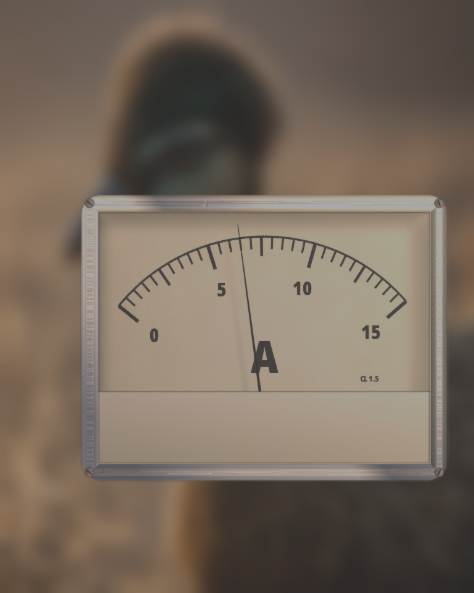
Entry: 6.5 A
